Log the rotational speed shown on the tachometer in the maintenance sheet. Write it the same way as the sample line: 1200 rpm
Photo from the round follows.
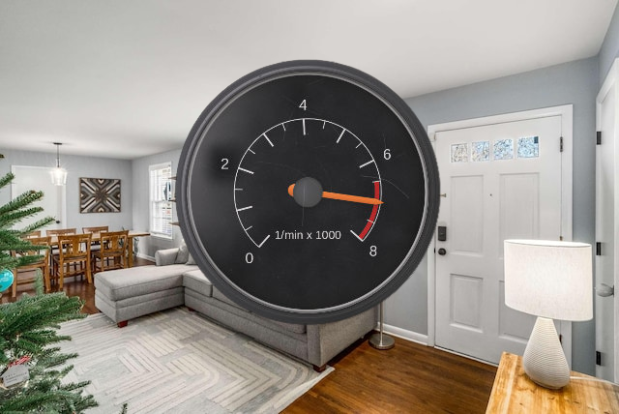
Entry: 7000 rpm
